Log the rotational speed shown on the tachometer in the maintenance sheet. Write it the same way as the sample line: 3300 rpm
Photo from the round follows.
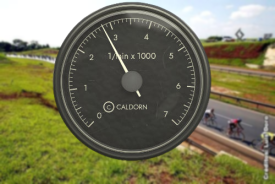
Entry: 2800 rpm
